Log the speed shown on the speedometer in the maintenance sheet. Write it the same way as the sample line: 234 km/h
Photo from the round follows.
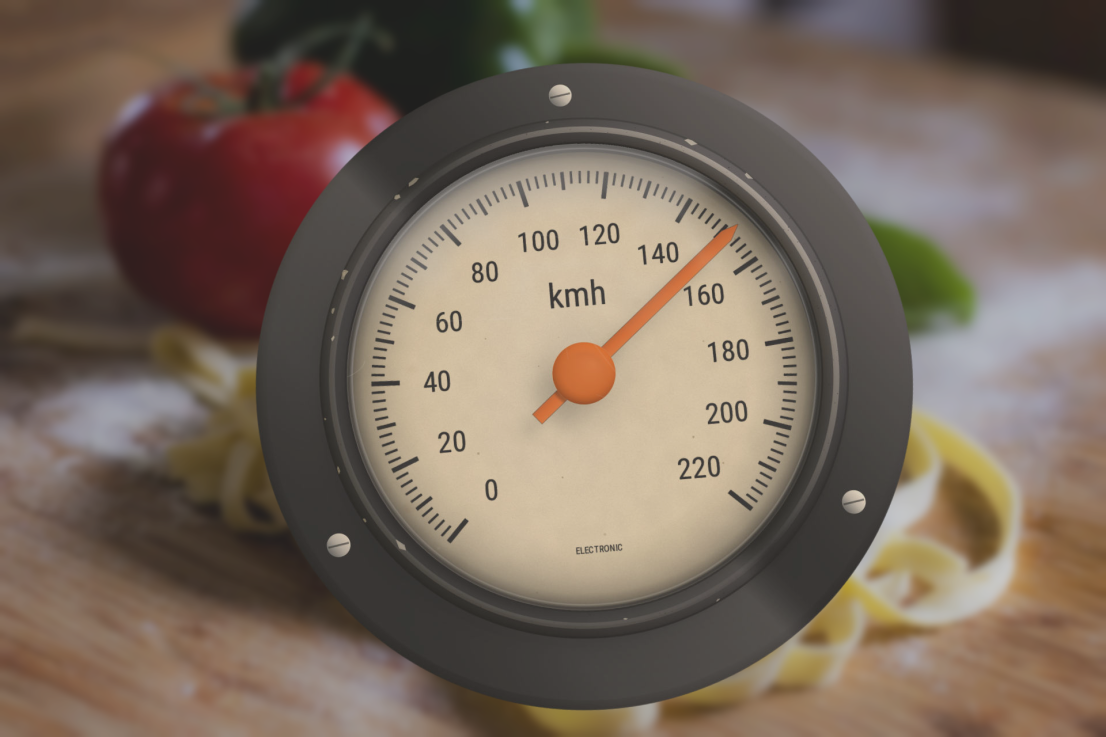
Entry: 152 km/h
